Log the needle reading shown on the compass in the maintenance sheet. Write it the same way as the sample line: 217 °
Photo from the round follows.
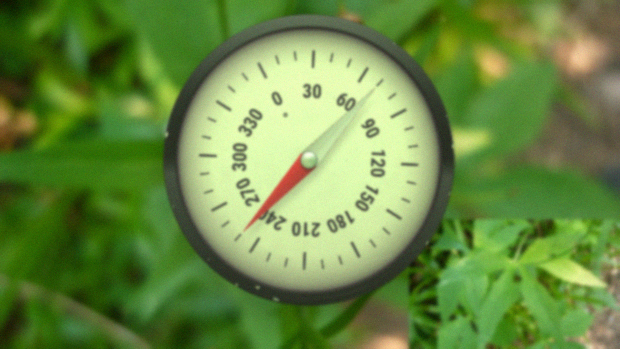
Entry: 250 °
